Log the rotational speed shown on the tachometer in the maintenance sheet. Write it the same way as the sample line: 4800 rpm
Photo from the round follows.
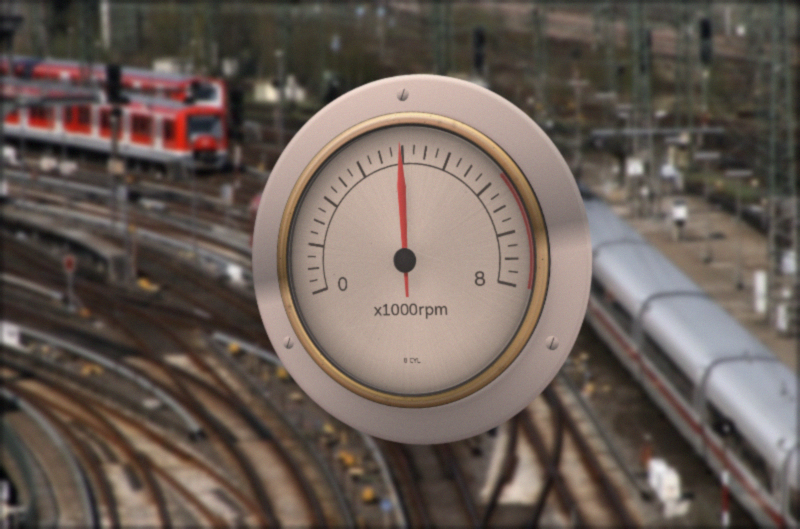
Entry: 4000 rpm
